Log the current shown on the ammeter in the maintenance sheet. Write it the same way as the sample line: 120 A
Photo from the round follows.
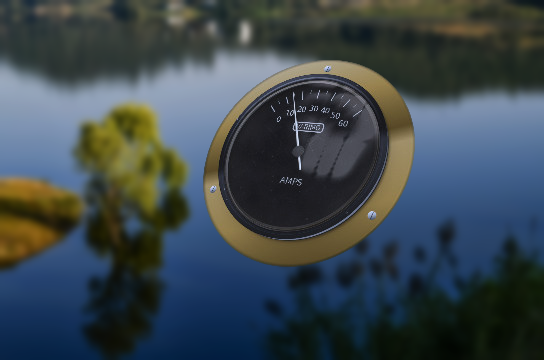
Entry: 15 A
